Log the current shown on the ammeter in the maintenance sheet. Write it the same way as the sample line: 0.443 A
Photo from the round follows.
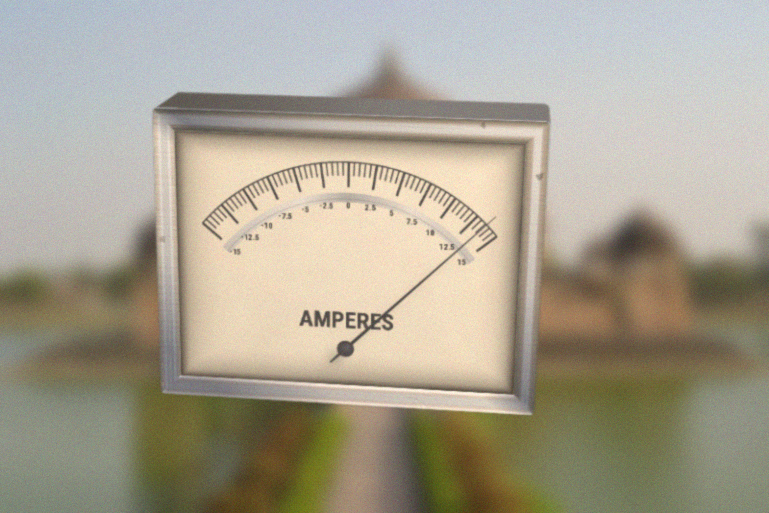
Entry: 13.5 A
